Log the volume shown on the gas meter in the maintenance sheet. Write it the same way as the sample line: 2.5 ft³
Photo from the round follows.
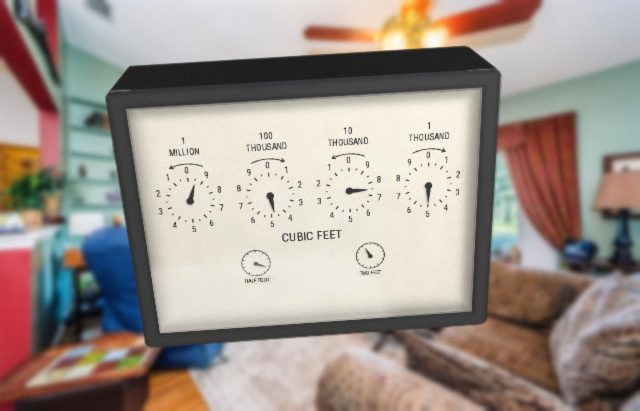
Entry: 947500 ft³
